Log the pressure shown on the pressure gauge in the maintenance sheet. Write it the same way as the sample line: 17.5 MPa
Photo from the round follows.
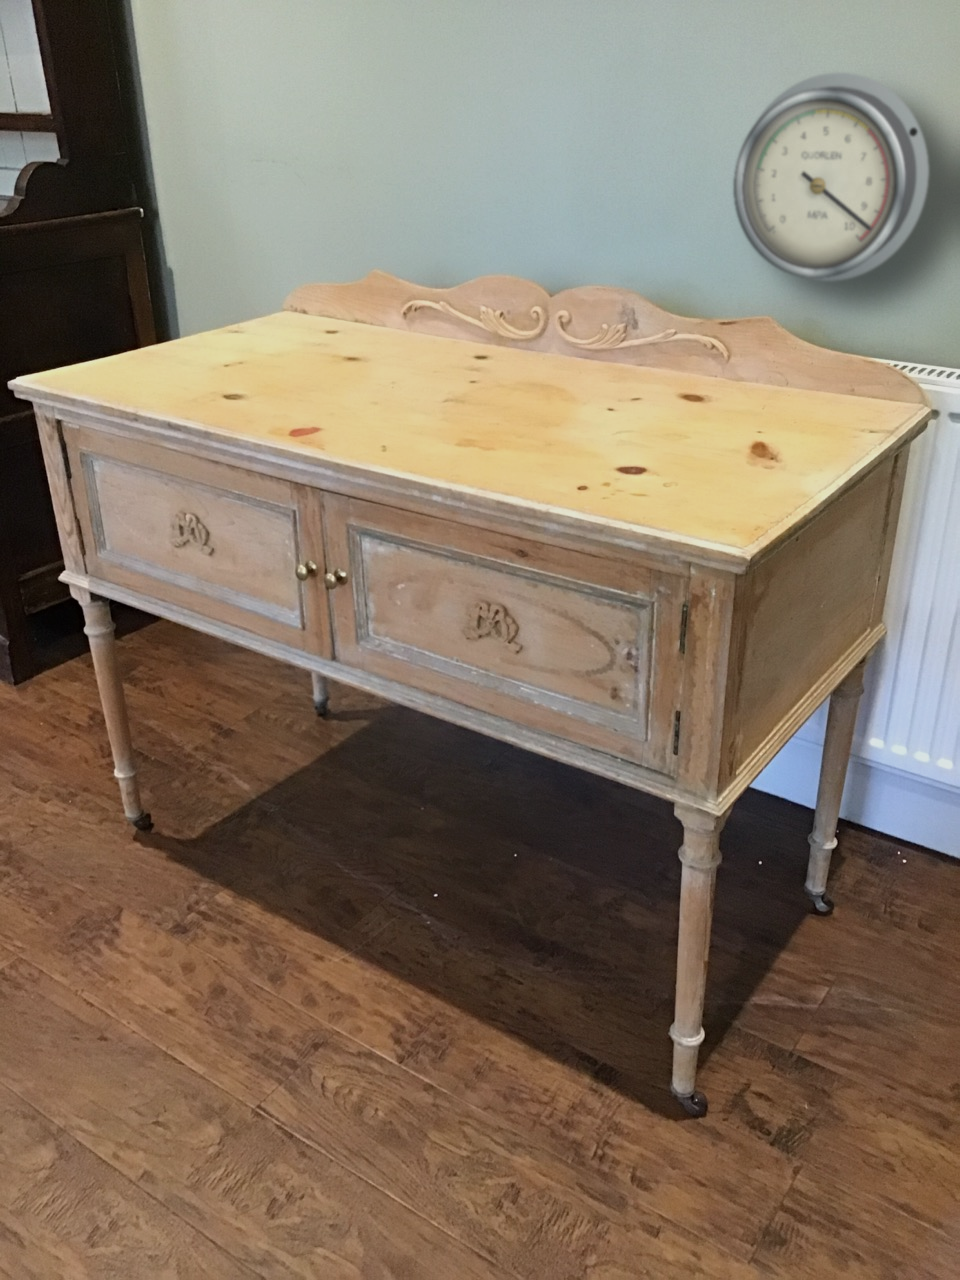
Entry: 9.5 MPa
